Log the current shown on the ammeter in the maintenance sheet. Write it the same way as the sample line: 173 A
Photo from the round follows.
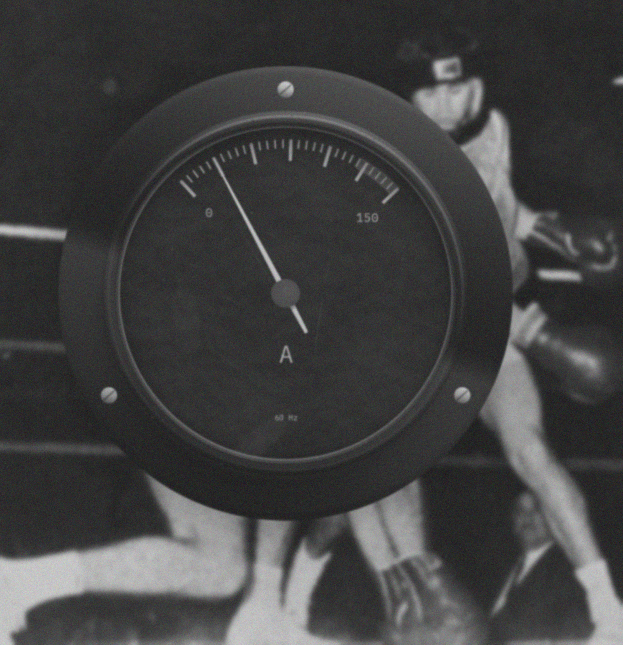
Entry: 25 A
